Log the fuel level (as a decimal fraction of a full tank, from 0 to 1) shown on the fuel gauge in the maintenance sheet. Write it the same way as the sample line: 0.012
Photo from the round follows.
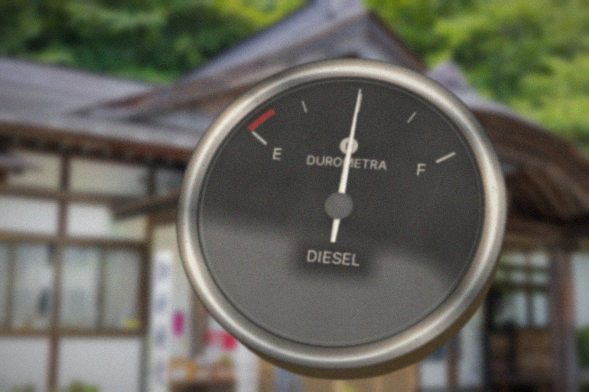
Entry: 0.5
